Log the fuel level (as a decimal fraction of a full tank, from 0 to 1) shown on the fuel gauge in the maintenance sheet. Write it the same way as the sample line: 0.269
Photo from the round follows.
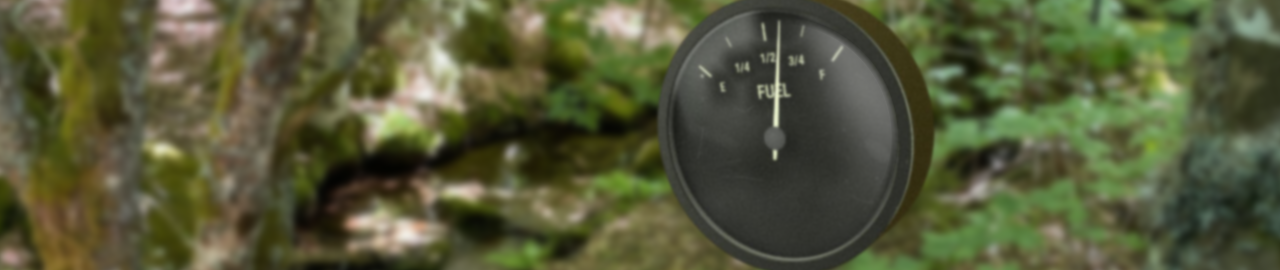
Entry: 0.625
